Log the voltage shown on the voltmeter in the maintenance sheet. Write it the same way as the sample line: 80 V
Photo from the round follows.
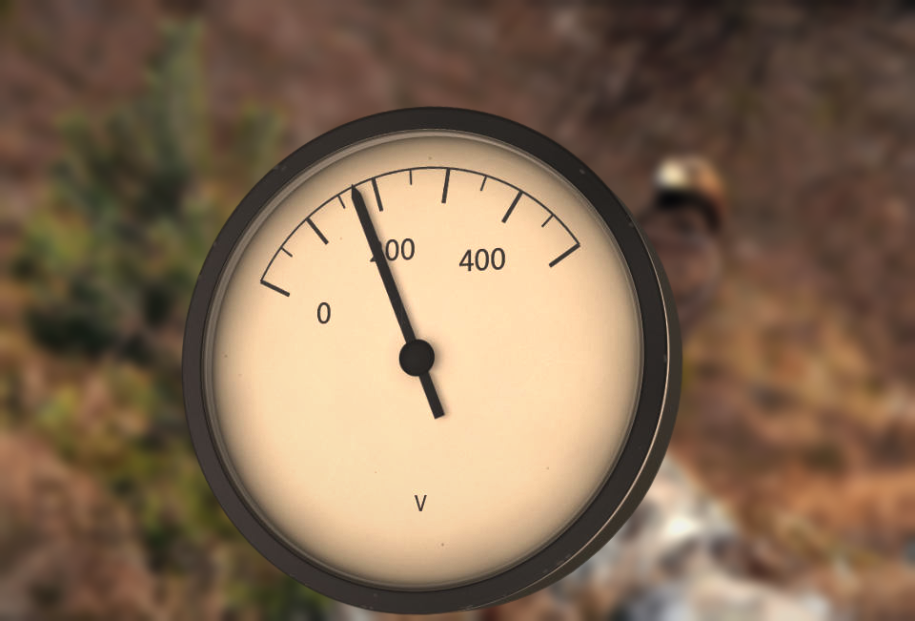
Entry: 175 V
